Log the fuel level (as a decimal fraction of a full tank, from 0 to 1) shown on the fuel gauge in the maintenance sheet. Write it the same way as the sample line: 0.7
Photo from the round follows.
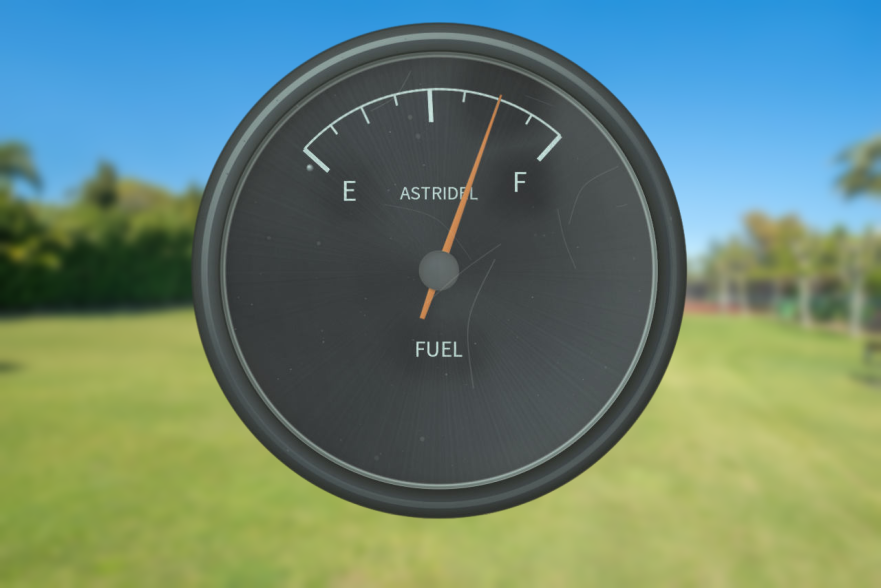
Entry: 0.75
